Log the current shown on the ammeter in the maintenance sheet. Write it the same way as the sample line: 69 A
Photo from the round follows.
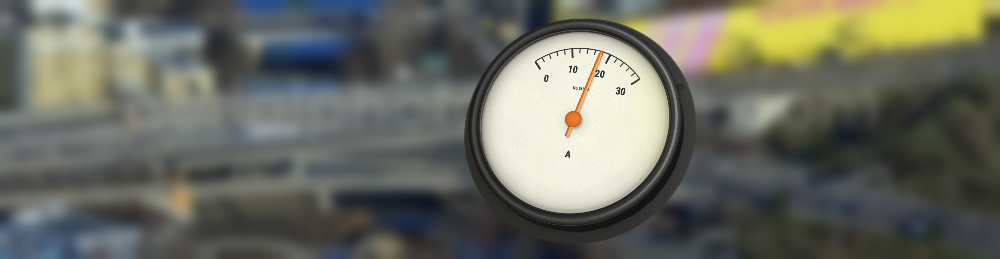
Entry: 18 A
